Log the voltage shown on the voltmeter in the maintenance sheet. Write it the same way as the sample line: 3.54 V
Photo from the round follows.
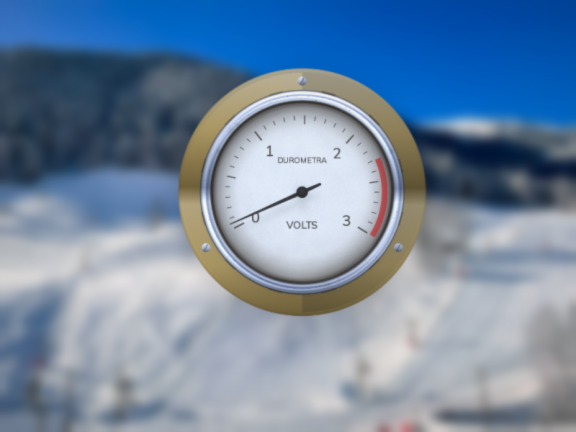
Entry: 0.05 V
